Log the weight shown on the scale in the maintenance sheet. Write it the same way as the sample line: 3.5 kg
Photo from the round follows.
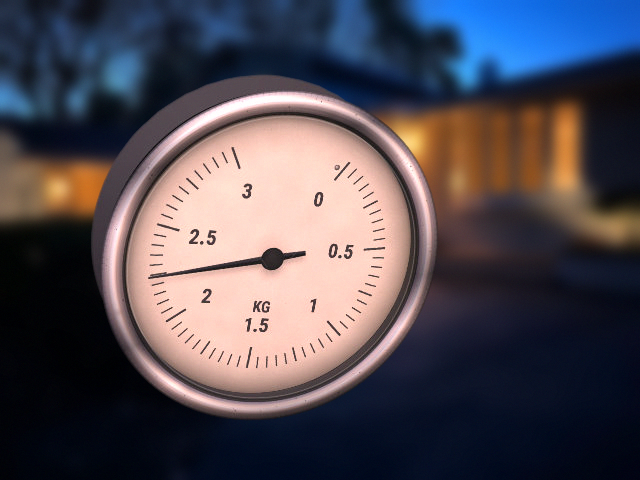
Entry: 2.25 kg
